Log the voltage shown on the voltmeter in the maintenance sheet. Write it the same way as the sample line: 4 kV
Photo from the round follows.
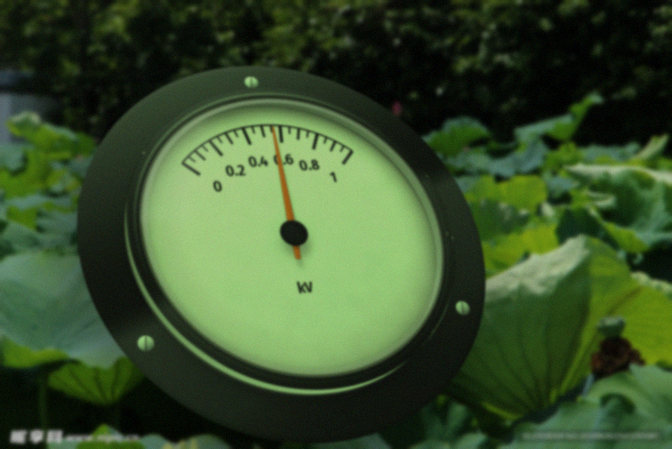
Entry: 0.55 kV
